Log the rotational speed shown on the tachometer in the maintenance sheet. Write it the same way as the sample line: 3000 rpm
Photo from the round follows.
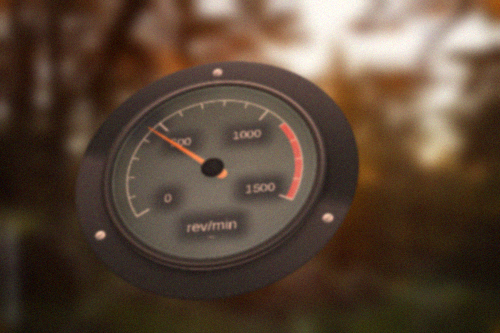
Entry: 450 rpm
